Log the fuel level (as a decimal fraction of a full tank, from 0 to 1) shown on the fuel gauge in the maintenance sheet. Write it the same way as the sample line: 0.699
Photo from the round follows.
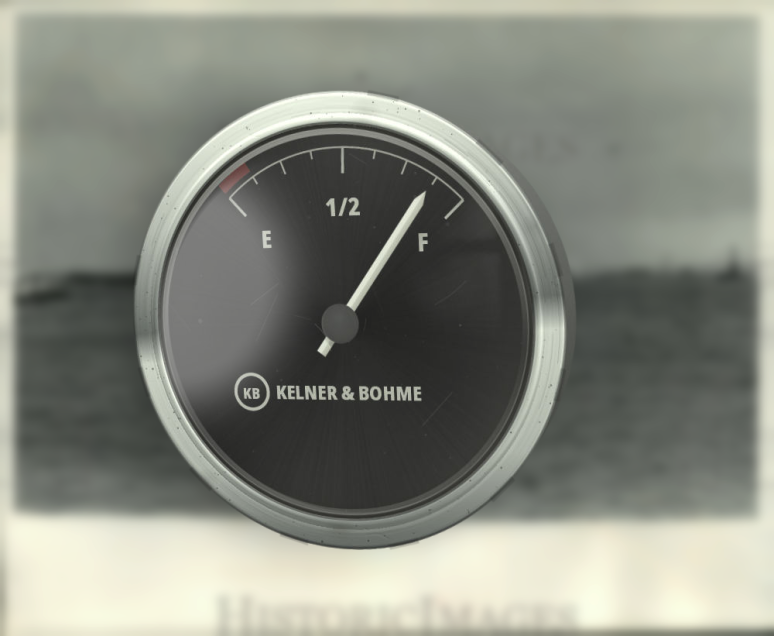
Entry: 0.875
